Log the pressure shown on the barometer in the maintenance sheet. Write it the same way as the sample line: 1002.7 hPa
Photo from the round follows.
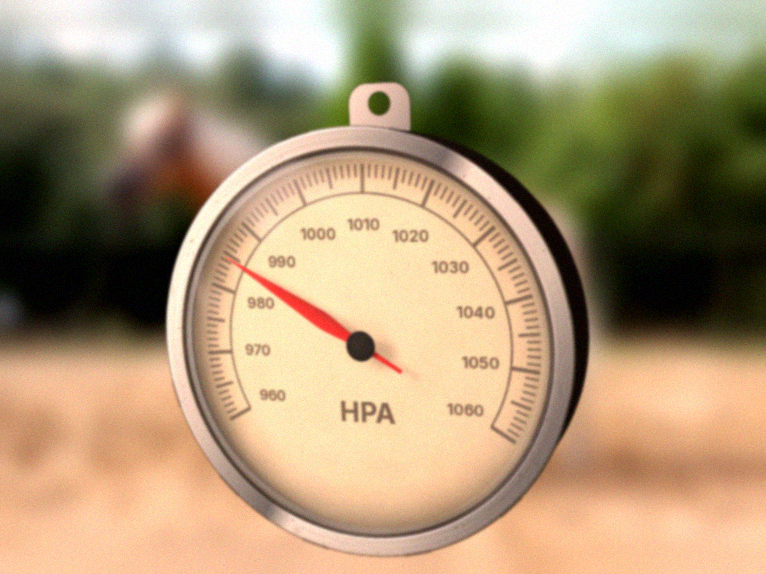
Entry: 985 hPa
